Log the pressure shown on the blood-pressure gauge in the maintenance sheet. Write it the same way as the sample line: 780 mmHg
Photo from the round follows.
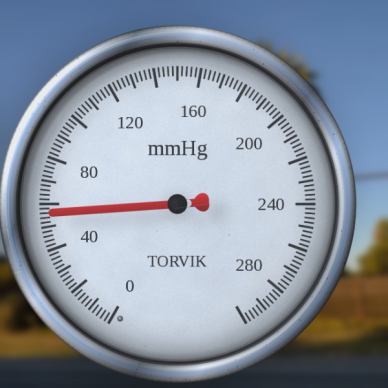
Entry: 56 mmHg
